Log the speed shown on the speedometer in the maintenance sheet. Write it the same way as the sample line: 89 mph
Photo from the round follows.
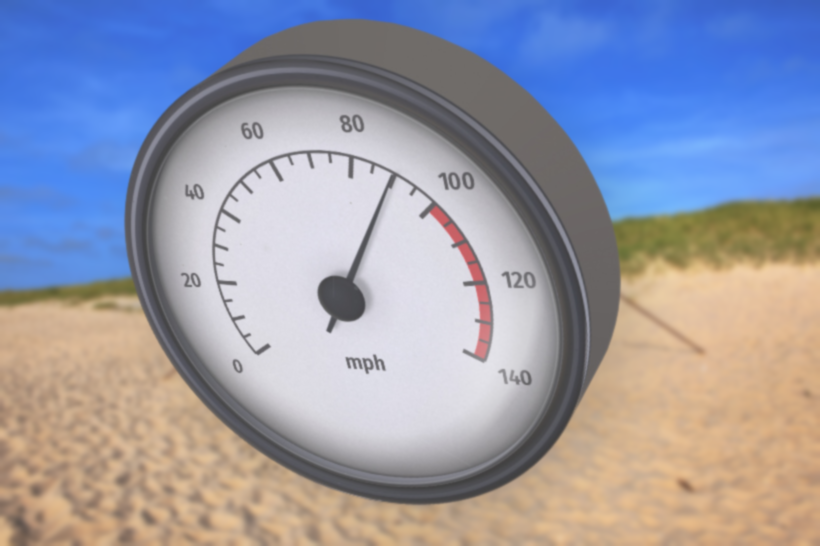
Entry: 90 mph
